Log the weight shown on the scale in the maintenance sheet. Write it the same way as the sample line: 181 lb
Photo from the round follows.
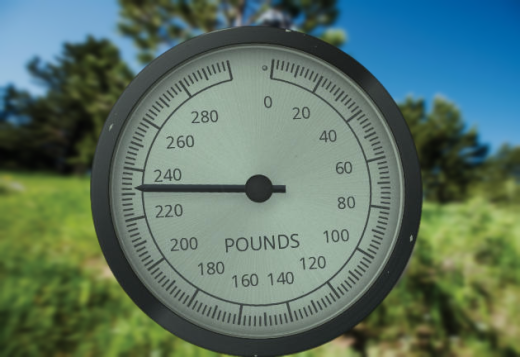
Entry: 232 lb
